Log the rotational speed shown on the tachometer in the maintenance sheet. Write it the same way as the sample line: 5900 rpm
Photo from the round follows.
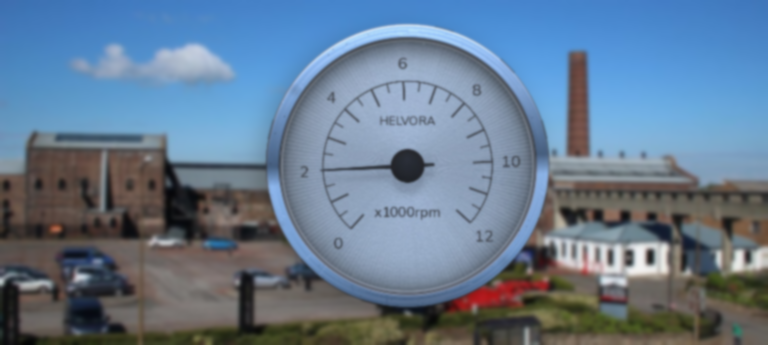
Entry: 2000 rpm
